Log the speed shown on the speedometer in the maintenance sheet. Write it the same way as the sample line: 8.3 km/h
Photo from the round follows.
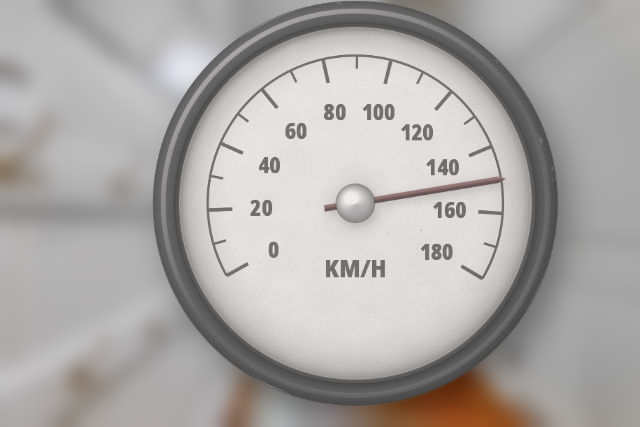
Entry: 150 km/h
